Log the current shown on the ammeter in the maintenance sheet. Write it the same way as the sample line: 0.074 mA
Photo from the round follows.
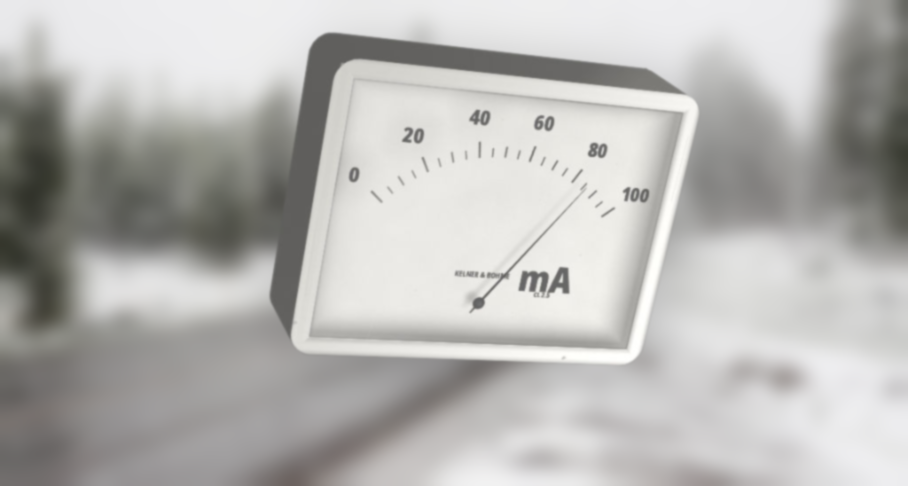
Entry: 85 mA
